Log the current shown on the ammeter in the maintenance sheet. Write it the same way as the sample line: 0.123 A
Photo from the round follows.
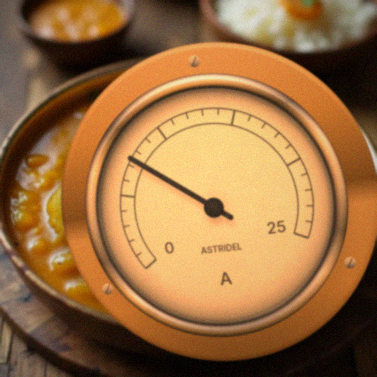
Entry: 7.5 A
